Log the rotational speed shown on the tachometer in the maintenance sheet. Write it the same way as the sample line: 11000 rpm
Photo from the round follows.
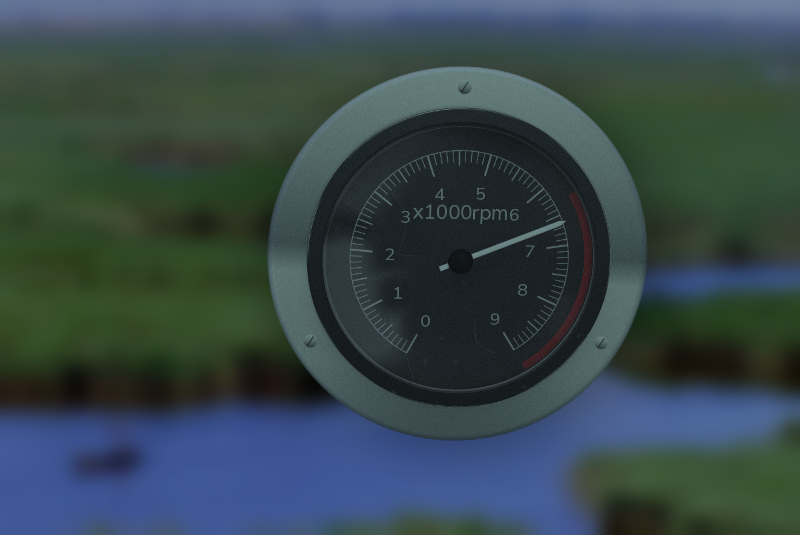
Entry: 6600 rpm
